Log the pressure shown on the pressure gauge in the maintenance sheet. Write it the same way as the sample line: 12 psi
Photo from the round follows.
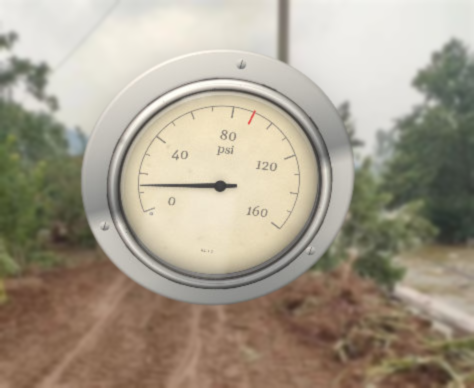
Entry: 15 psi
